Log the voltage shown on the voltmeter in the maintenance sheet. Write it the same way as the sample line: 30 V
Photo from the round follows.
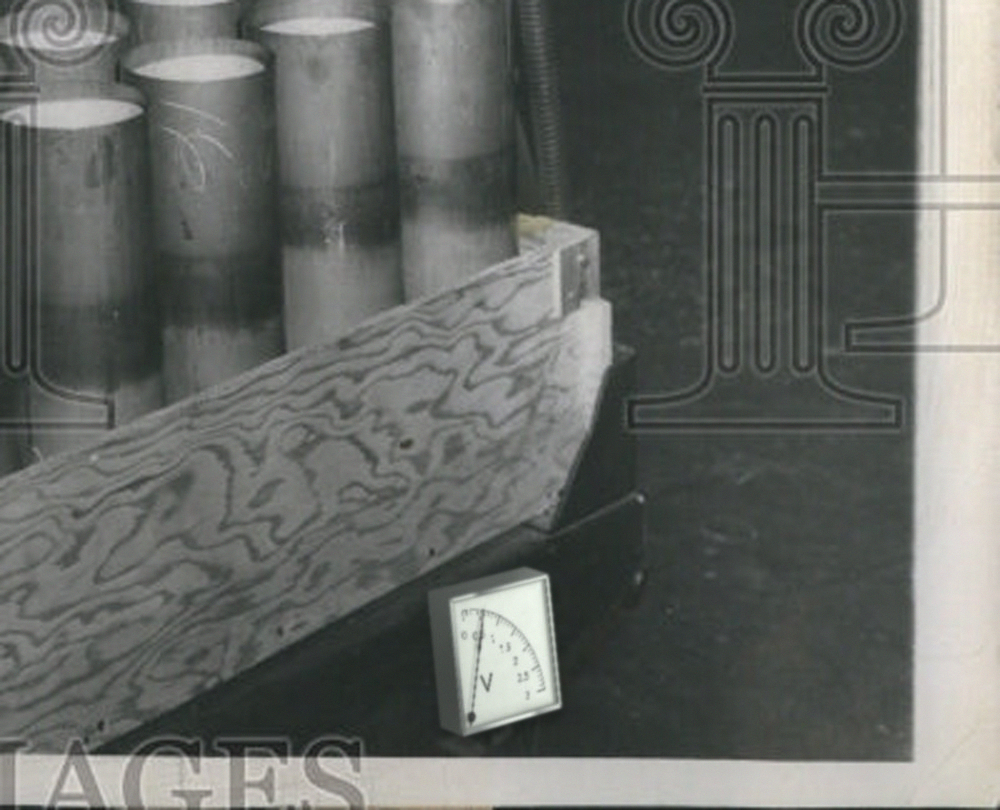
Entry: 0.5 V
